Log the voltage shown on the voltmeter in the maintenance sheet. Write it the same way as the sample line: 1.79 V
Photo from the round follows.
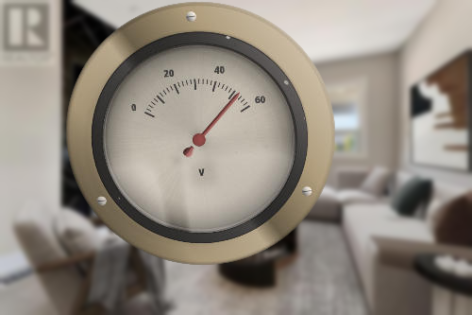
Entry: 52 V
